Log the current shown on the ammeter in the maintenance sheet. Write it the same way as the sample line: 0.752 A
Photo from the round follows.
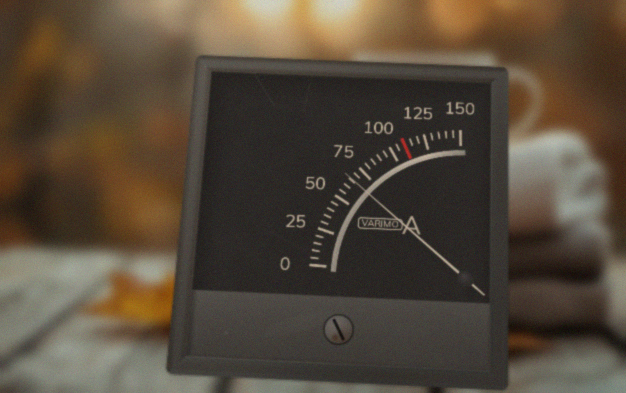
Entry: 65 A
